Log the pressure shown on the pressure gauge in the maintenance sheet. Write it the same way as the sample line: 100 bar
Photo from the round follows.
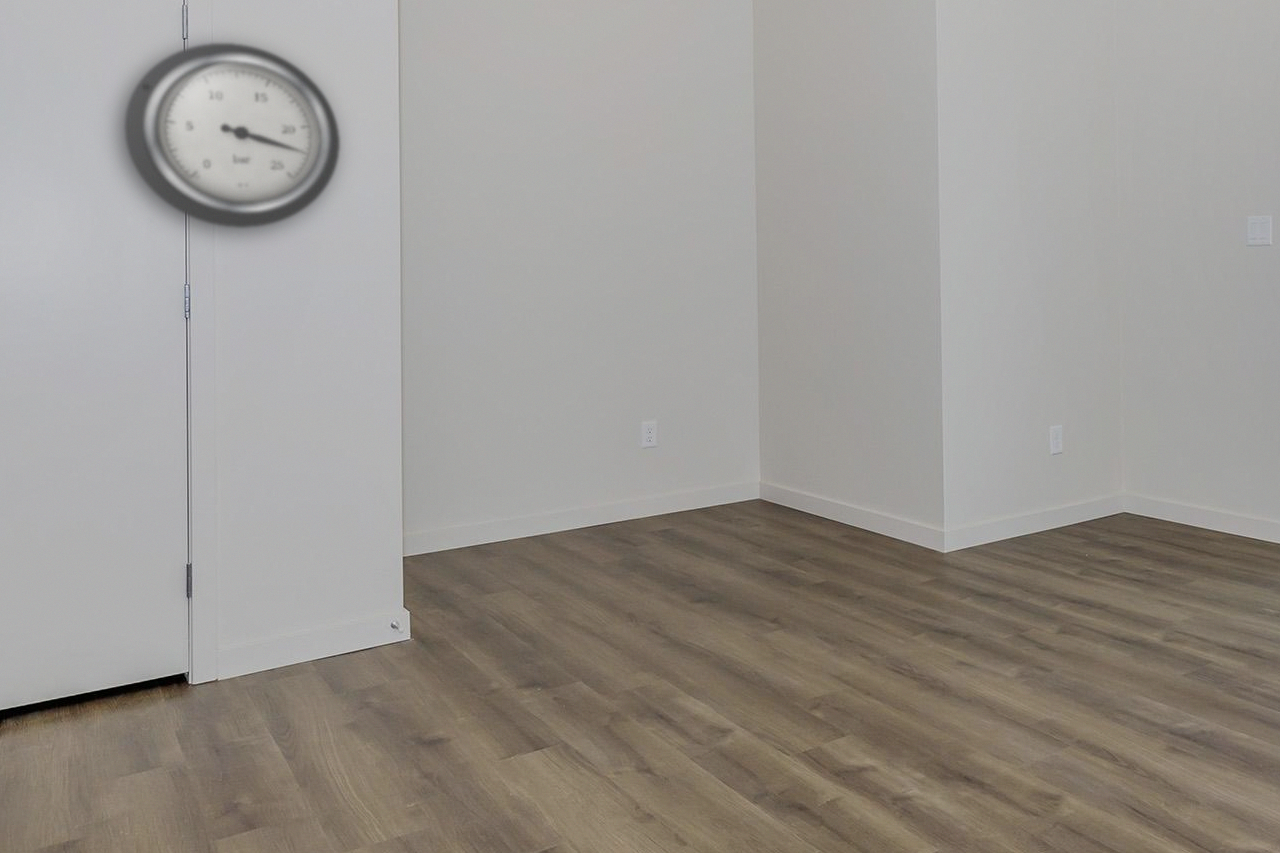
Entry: 22.5 bar
